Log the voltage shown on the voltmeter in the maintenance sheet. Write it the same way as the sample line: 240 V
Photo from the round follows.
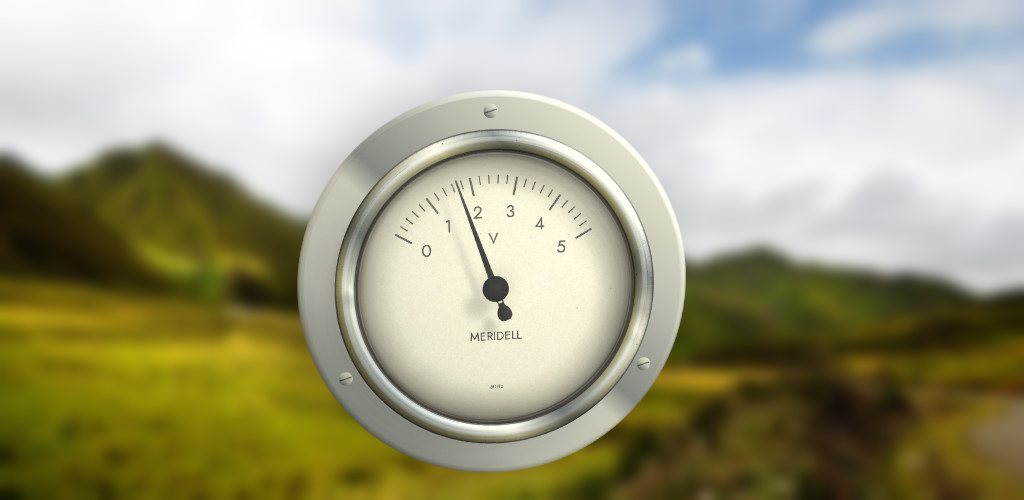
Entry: 1.7 V
